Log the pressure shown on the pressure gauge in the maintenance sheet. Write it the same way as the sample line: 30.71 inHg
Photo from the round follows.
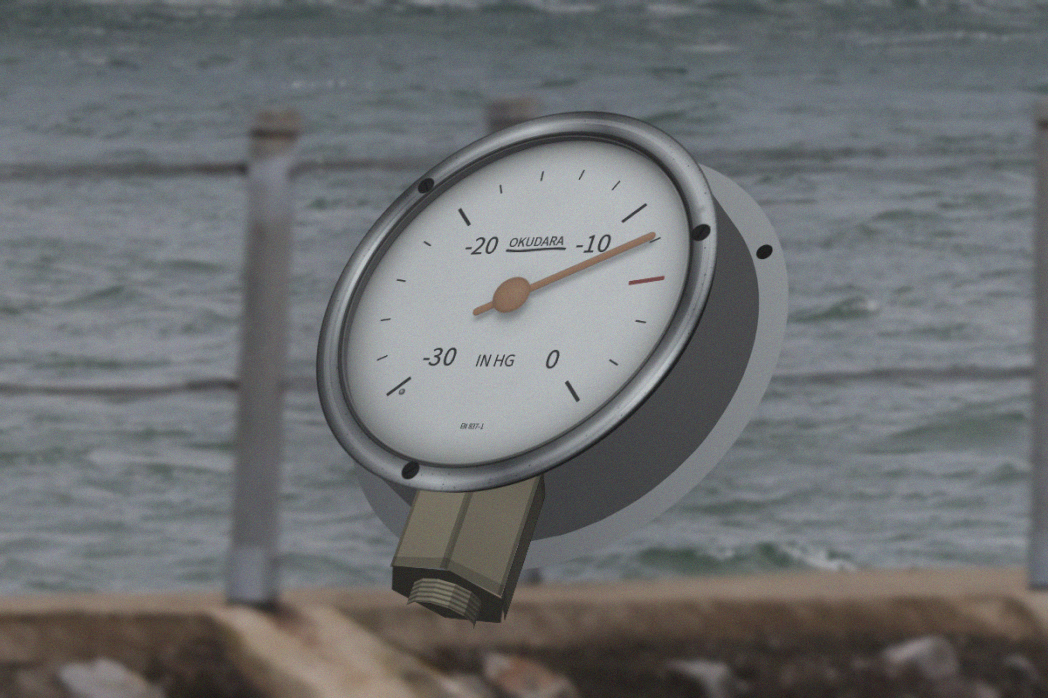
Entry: -8 inHg
